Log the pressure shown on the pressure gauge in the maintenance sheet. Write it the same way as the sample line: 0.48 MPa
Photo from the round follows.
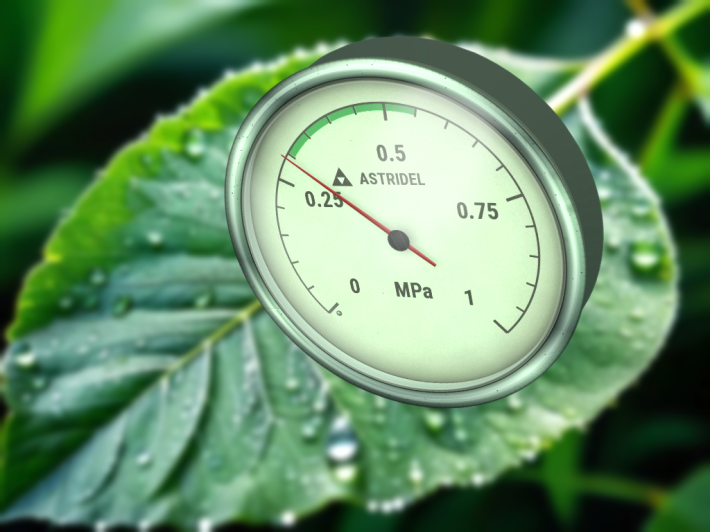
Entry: 0.3 MPa
